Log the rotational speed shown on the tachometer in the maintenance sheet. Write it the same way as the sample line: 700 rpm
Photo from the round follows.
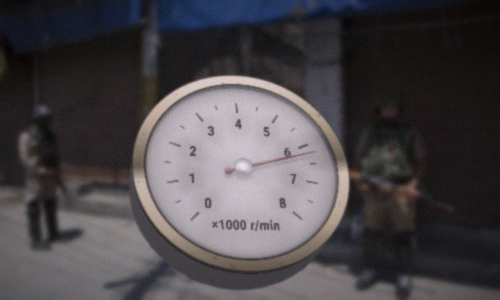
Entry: 6250 rpm
